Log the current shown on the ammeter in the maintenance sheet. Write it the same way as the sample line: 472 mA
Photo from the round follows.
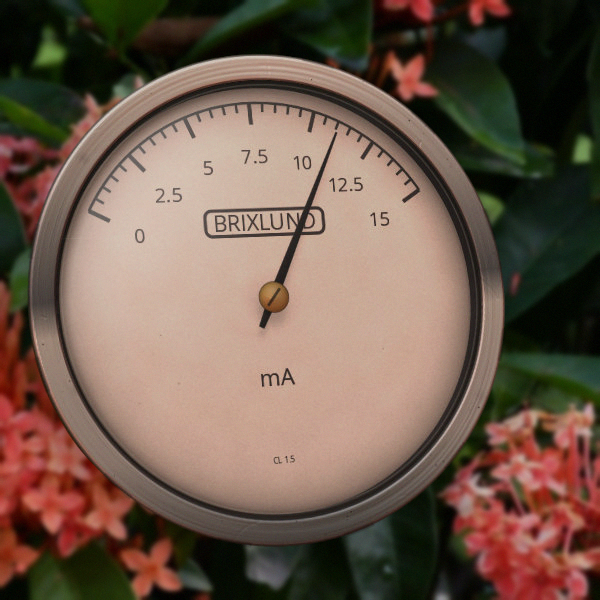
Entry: 11 mA
